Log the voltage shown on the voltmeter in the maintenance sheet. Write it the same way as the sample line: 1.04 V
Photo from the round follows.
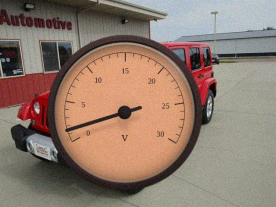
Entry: 1.5 V
